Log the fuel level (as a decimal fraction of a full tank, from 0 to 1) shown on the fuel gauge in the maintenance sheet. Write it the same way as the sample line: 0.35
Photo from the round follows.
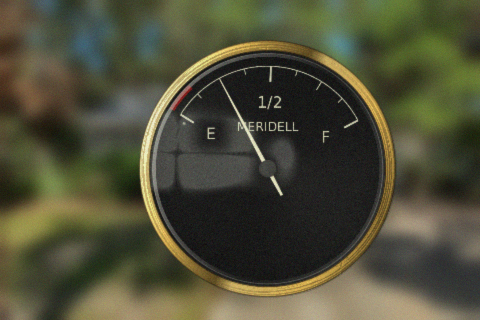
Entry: 0.25
